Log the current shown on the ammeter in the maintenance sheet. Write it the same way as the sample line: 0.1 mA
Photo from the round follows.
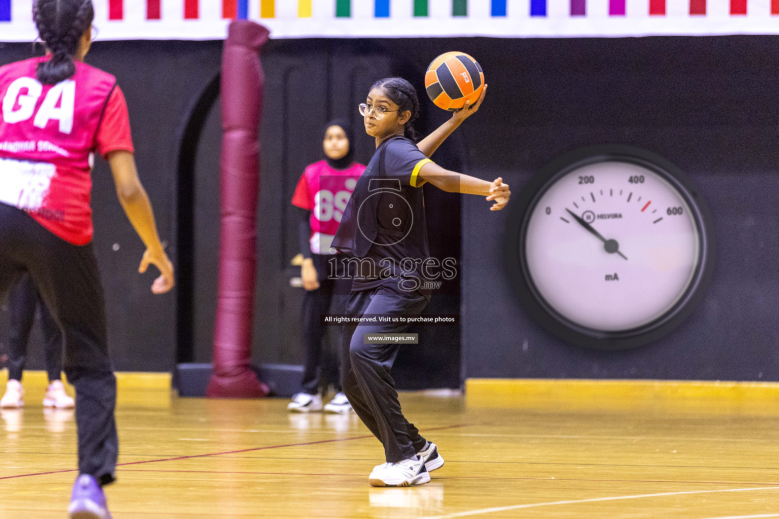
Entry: 50 mA
